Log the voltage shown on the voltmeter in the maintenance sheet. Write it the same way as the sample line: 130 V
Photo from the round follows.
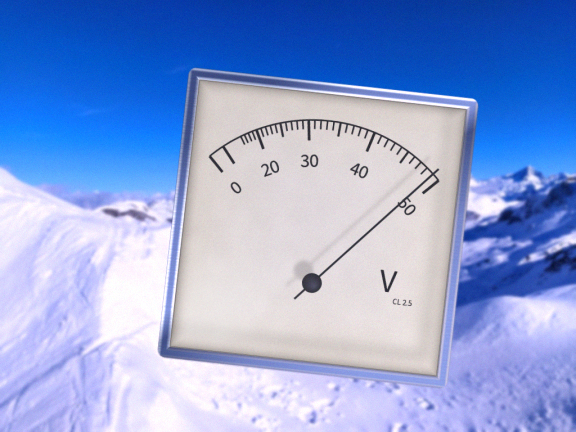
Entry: 49 V
